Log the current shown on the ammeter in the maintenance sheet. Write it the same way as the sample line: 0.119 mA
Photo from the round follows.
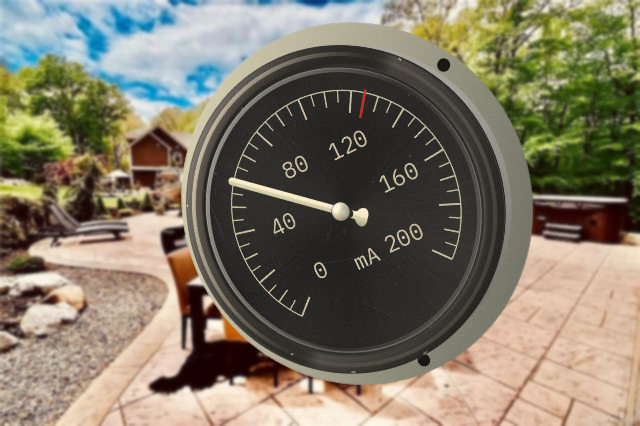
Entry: 60 mA
